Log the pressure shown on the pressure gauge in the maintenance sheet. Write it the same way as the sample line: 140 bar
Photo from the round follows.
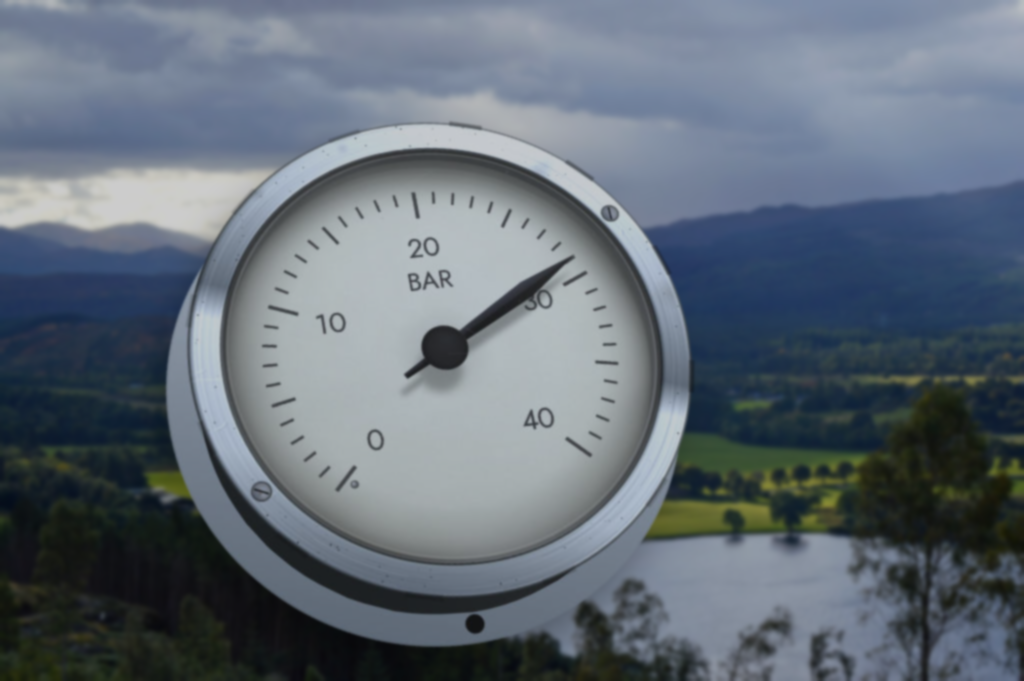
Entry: 29 bar
